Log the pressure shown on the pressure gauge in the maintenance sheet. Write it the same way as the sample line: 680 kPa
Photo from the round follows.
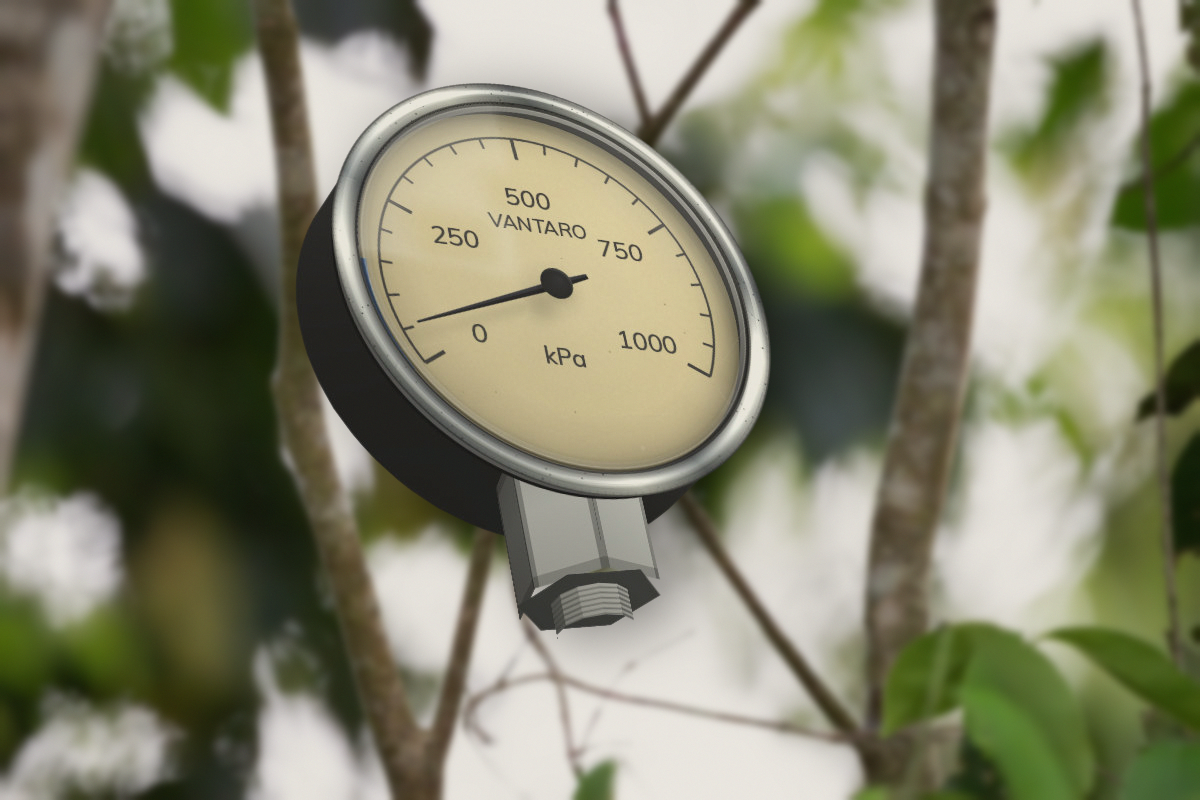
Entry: 50 kPa
